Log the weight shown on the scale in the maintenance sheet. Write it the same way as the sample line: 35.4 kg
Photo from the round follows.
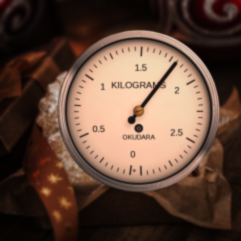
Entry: 1.8 kg
